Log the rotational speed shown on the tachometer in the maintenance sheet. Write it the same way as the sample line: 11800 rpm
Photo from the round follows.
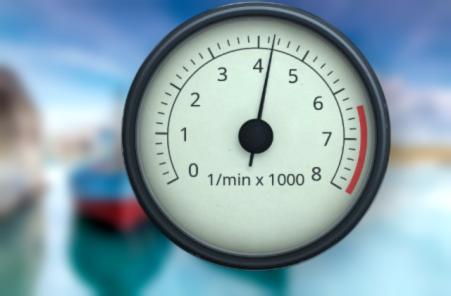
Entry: 4300 rpm
